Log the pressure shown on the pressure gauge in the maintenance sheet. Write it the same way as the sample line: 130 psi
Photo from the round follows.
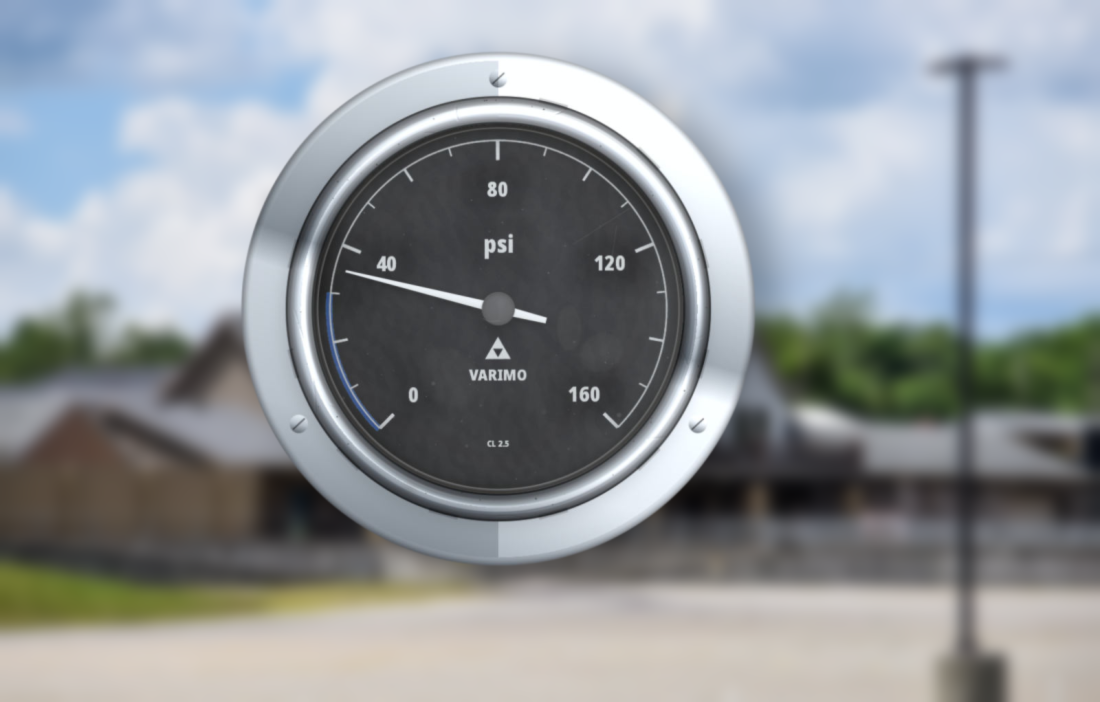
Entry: 35 psi
